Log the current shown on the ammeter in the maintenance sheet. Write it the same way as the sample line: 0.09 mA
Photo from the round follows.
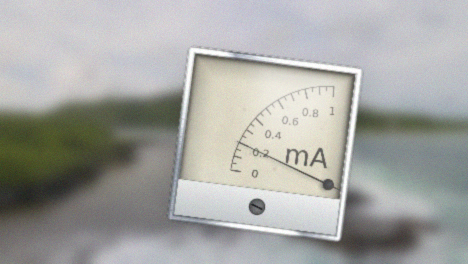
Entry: 0.2 mA
